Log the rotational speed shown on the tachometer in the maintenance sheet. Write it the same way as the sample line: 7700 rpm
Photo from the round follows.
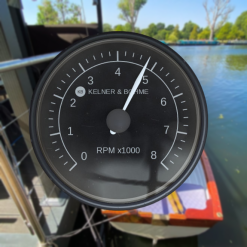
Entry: 4800 rpm
